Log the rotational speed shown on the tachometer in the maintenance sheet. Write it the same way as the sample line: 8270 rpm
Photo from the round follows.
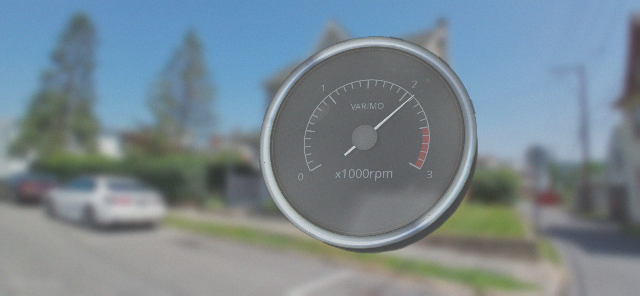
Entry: 2100 rpm
